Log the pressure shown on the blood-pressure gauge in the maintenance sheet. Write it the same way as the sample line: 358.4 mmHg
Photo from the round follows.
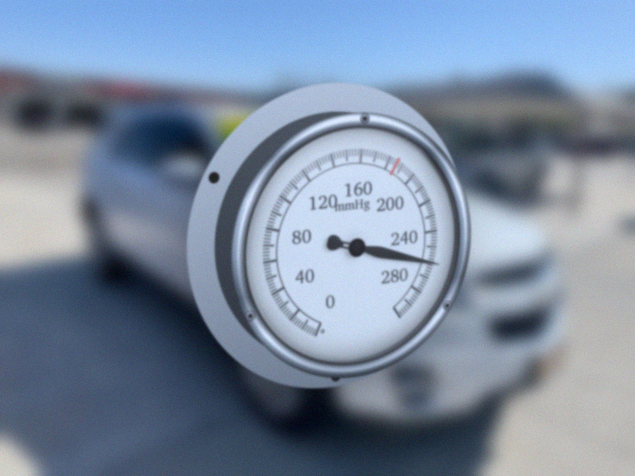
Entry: 260 mmHg
